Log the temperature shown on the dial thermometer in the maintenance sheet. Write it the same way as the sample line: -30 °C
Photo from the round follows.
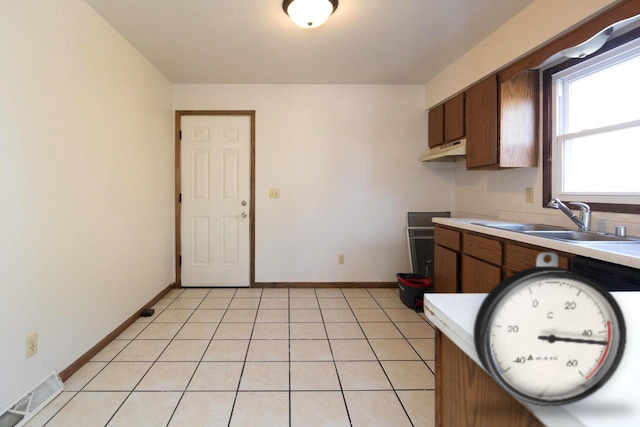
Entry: 44 °C
